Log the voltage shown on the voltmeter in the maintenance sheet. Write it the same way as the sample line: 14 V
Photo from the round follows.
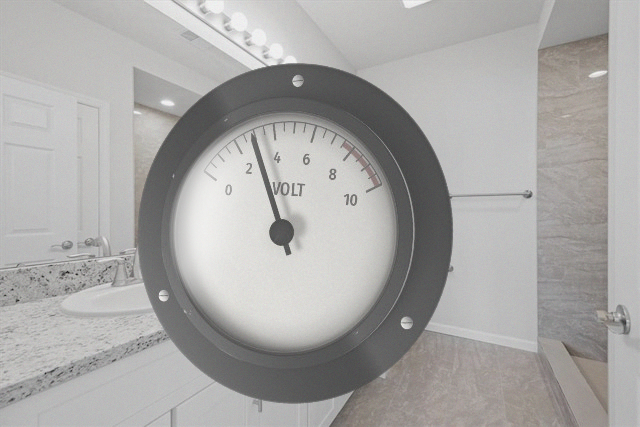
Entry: 3 V
